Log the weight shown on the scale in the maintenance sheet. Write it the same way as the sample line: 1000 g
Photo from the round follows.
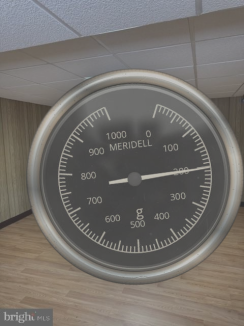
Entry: 200 g
